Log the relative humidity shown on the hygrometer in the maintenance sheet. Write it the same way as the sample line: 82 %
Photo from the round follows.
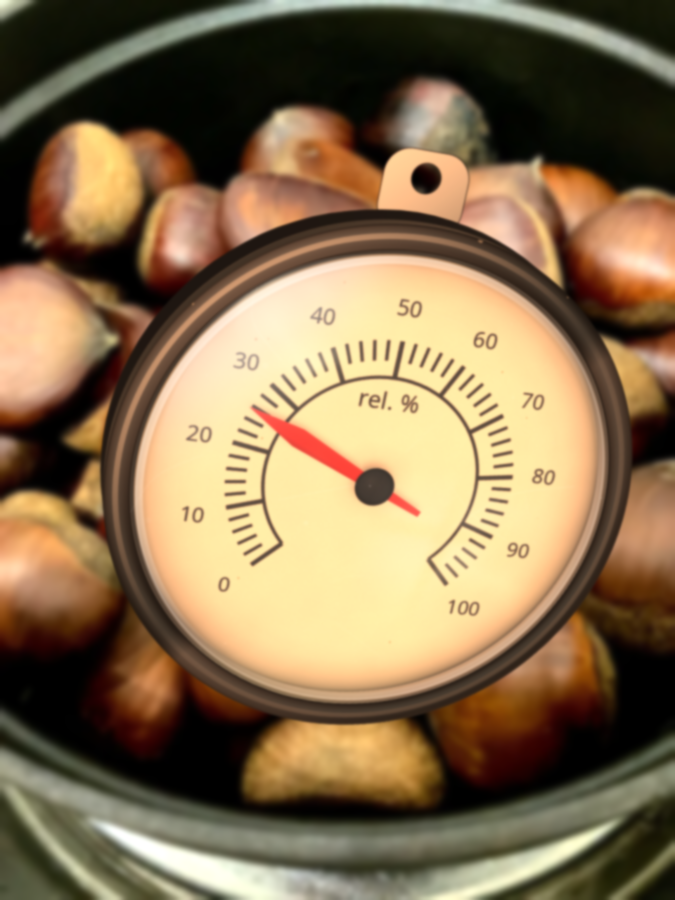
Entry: 26 %
